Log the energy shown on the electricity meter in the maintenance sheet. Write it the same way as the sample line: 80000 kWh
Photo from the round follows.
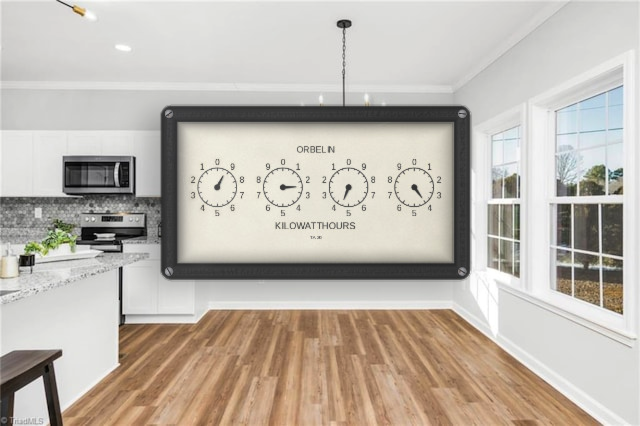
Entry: 9244 kWh
